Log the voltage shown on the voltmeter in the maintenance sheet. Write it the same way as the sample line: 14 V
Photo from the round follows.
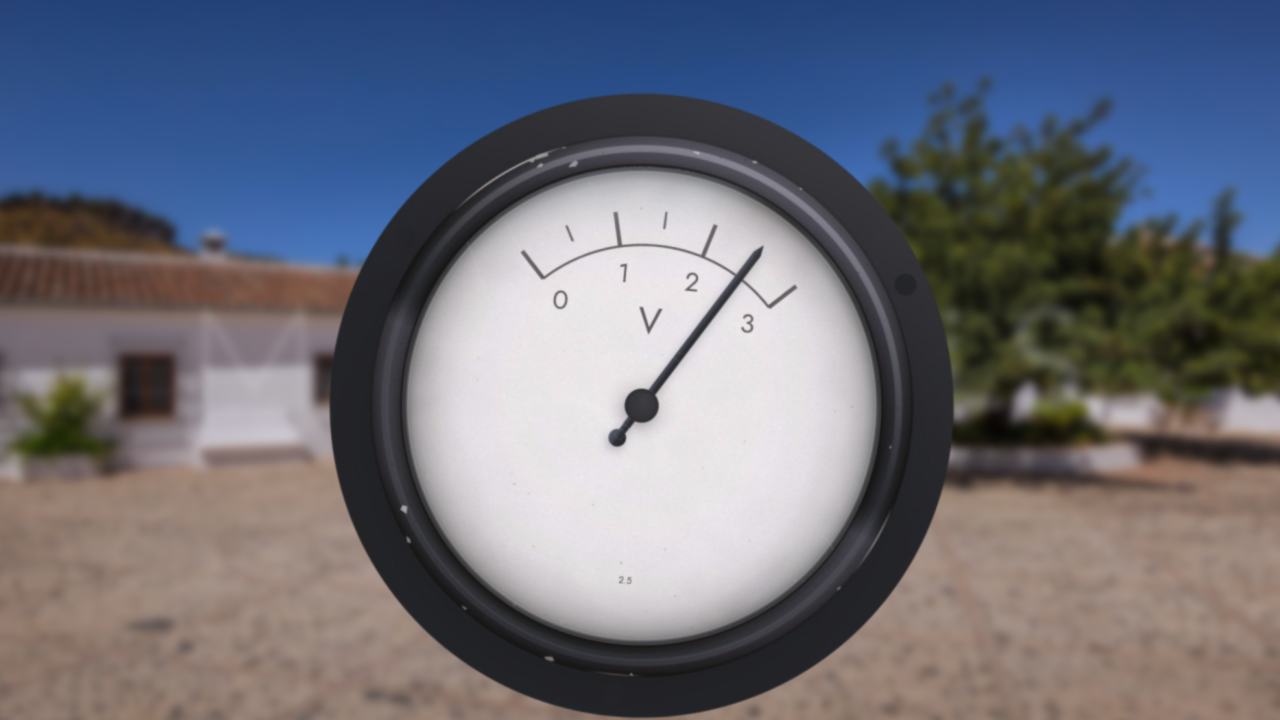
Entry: 2.5 V
